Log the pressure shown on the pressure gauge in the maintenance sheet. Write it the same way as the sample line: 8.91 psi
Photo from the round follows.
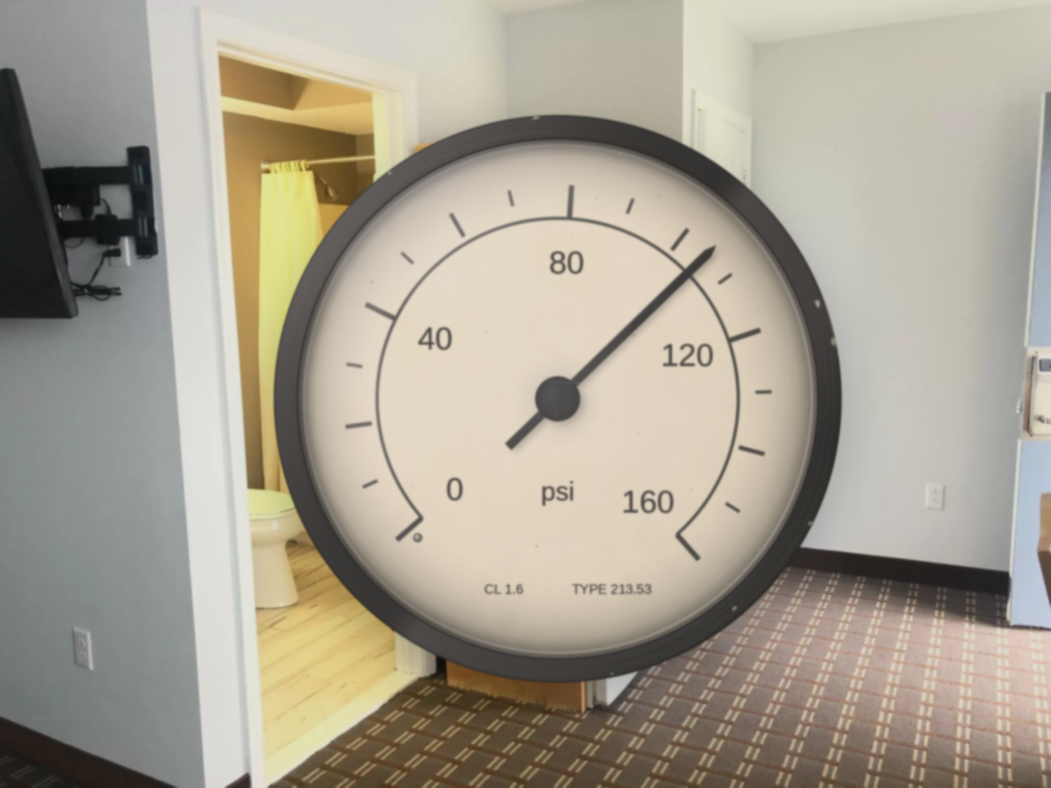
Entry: 105 psi
